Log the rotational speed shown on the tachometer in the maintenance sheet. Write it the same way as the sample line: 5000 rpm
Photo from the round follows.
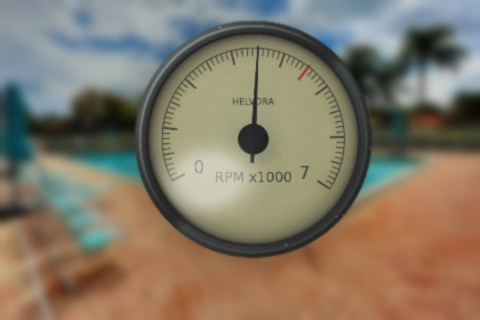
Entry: 3500 rpm
